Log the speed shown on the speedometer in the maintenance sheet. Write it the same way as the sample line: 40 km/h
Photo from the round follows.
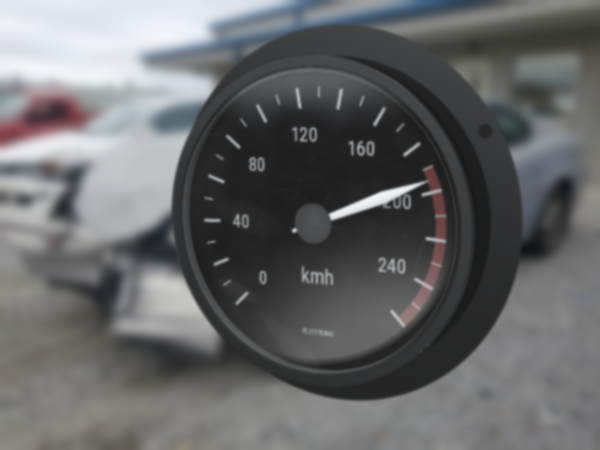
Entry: 195 km/h
